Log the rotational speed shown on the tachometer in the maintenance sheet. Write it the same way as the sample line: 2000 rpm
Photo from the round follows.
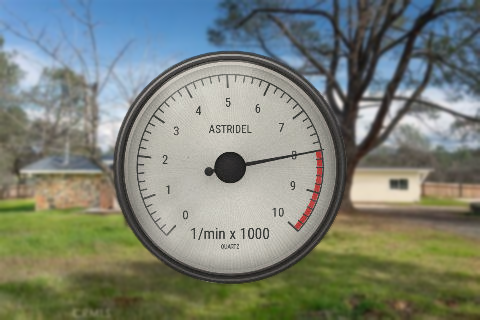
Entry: 8000 rpm
